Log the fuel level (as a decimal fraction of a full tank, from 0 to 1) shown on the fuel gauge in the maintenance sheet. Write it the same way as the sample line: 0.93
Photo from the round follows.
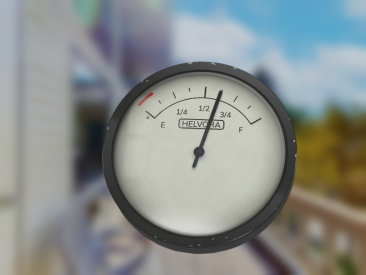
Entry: 0.625
